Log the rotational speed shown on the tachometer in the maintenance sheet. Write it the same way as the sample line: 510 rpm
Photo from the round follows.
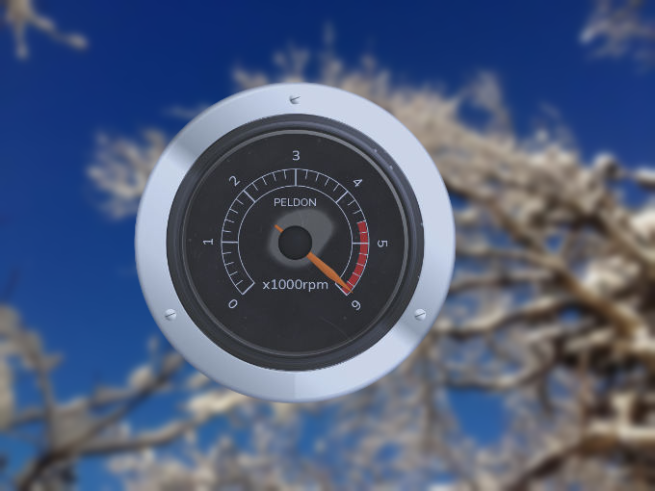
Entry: 5900 rpm
